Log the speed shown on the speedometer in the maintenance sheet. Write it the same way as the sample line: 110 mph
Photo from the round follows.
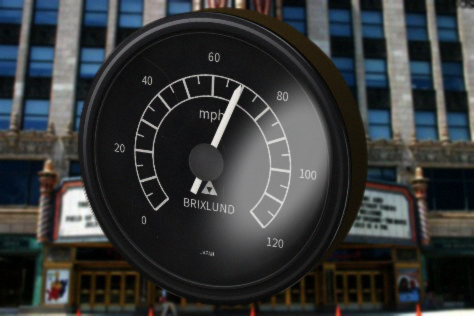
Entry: 70 mph
